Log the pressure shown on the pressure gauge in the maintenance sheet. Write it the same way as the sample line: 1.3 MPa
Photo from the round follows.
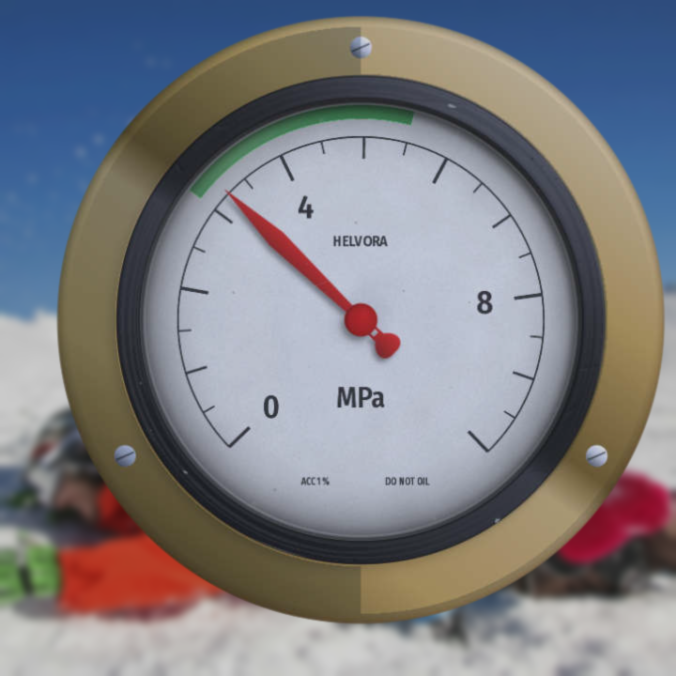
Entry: 3.25 MPa
